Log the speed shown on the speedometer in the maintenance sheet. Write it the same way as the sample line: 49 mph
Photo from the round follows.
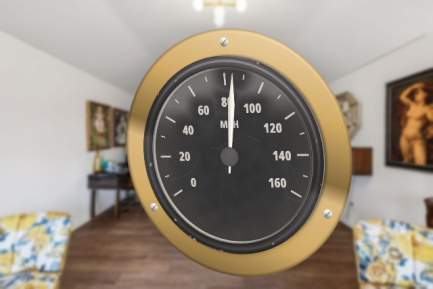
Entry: 85 mph
